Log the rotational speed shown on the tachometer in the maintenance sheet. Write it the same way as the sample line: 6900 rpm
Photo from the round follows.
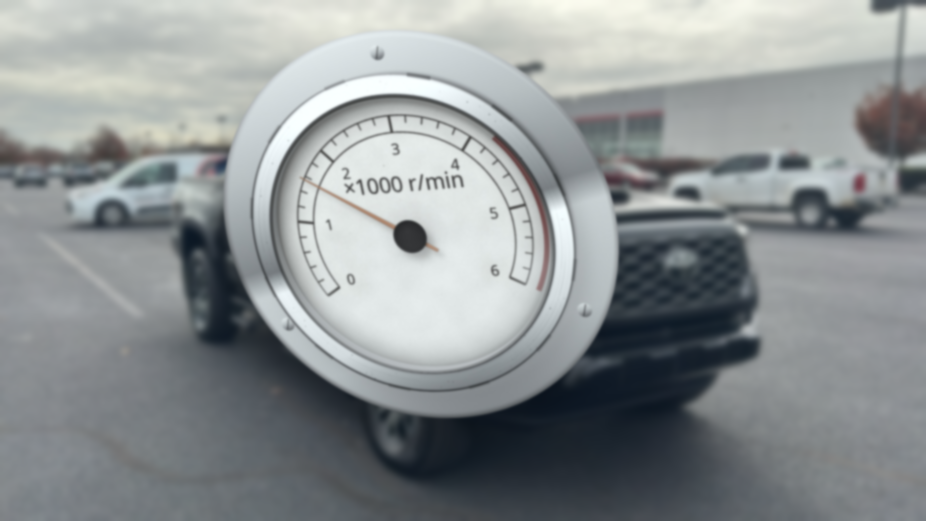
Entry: 1600 rpm
